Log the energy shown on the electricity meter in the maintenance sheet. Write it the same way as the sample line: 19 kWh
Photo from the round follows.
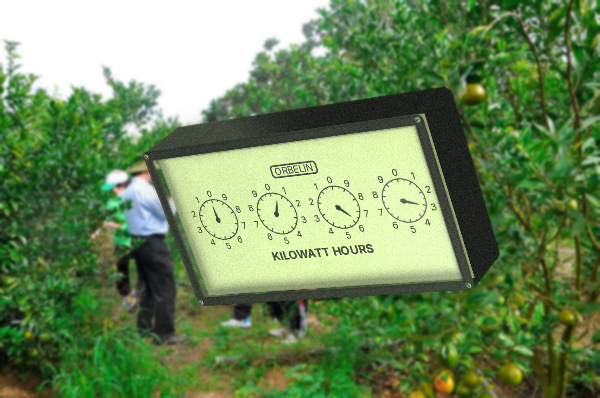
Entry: 63 kWh
